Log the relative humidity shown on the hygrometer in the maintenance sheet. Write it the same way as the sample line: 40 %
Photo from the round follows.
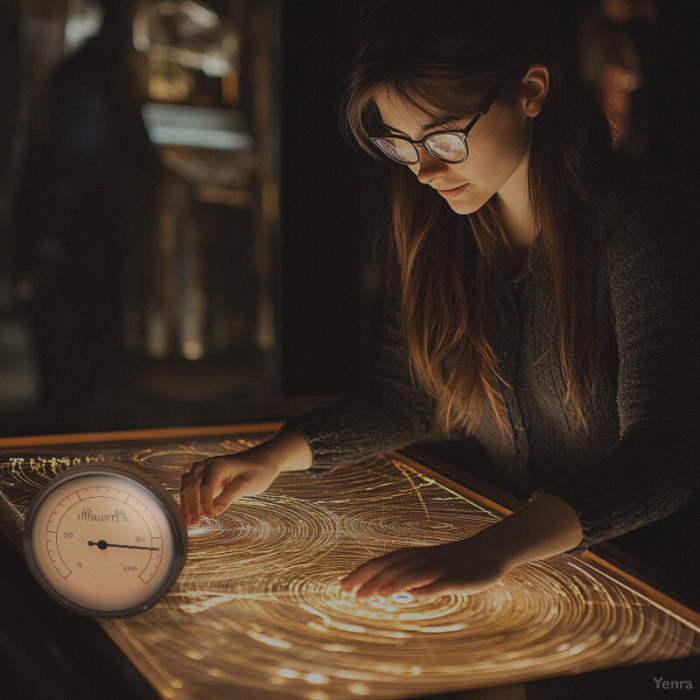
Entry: 84 %
